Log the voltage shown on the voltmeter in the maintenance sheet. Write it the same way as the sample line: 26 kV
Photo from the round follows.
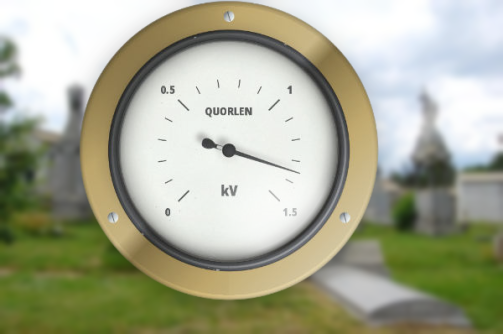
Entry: 1.35 kV
